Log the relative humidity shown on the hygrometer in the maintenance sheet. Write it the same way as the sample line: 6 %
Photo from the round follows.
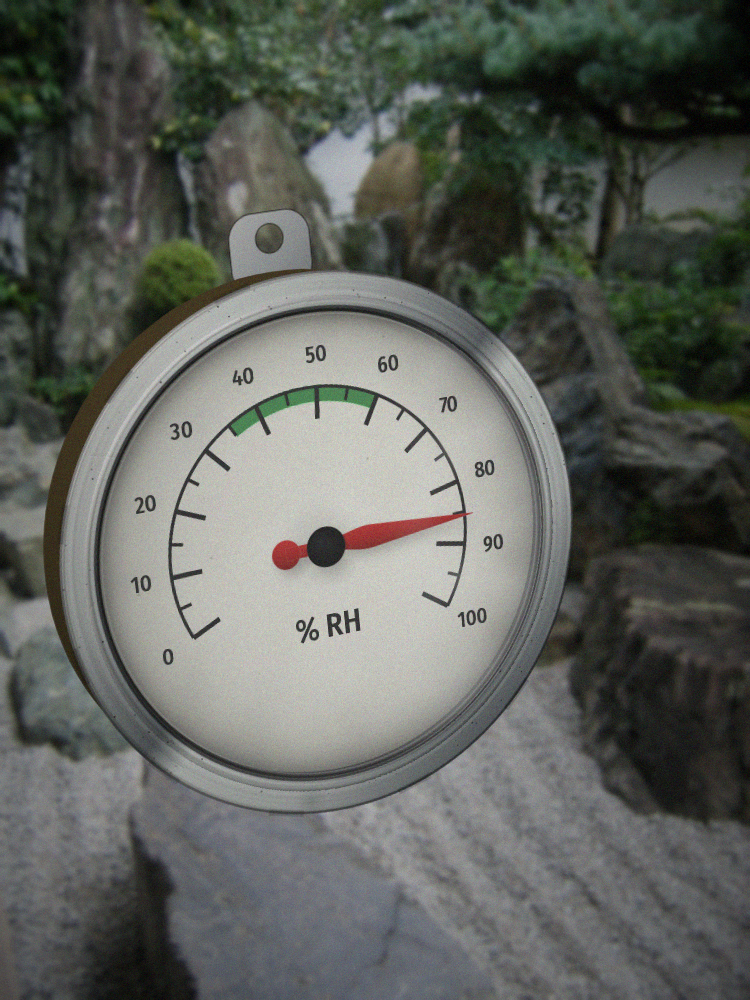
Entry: 85 %
